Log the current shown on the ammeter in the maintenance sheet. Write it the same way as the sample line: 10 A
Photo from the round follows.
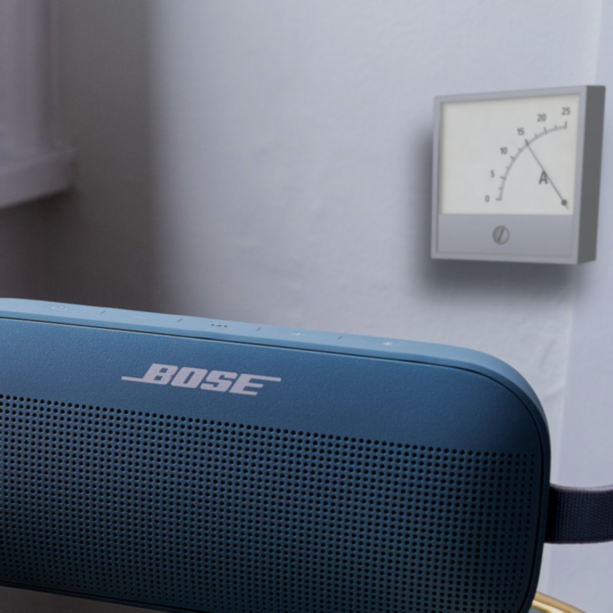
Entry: 15 A
